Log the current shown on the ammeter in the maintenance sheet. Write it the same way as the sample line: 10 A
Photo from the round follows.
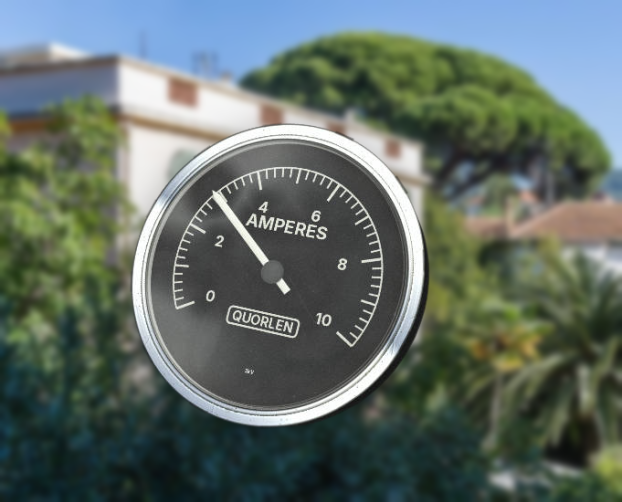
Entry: 2.9 A
